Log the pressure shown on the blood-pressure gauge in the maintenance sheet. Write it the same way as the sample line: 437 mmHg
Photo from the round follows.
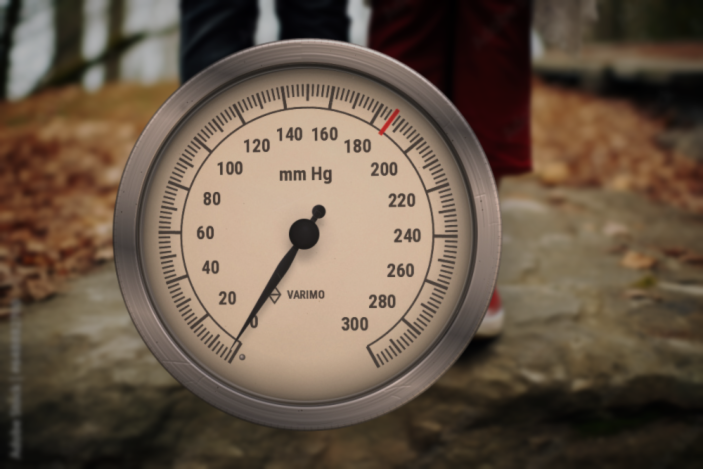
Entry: 2 mmHg
